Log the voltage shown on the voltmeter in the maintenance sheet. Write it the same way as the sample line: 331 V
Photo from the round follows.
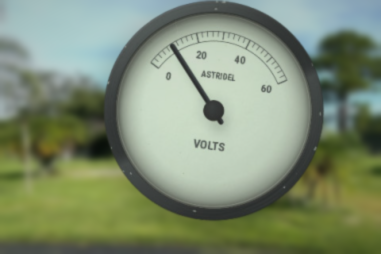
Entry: 10 V
